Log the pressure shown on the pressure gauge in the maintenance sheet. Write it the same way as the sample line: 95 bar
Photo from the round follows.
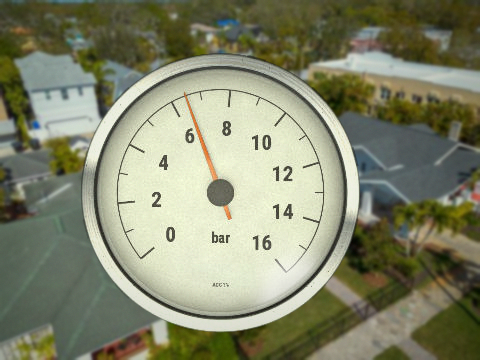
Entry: 6.5 bar
